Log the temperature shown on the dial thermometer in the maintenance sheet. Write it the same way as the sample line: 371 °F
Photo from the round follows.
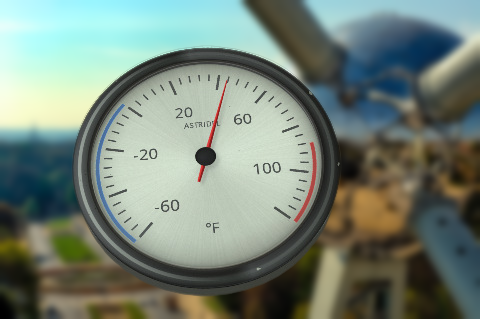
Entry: 44 °F
